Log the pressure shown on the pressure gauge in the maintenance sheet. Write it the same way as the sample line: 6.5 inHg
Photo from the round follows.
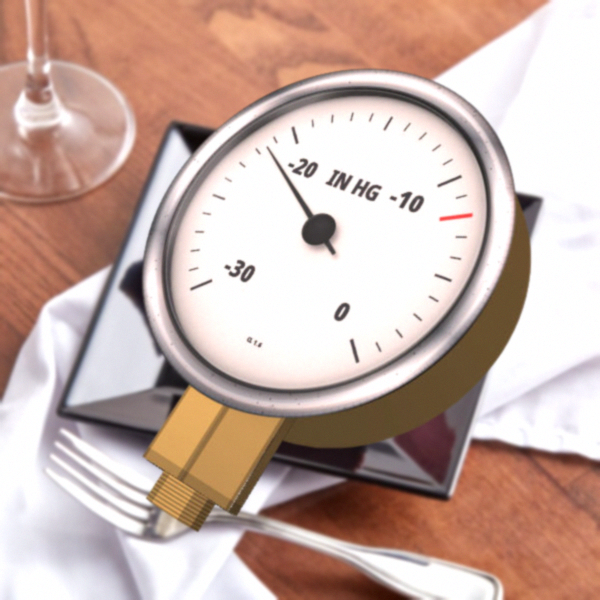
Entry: -21.5 inHg
